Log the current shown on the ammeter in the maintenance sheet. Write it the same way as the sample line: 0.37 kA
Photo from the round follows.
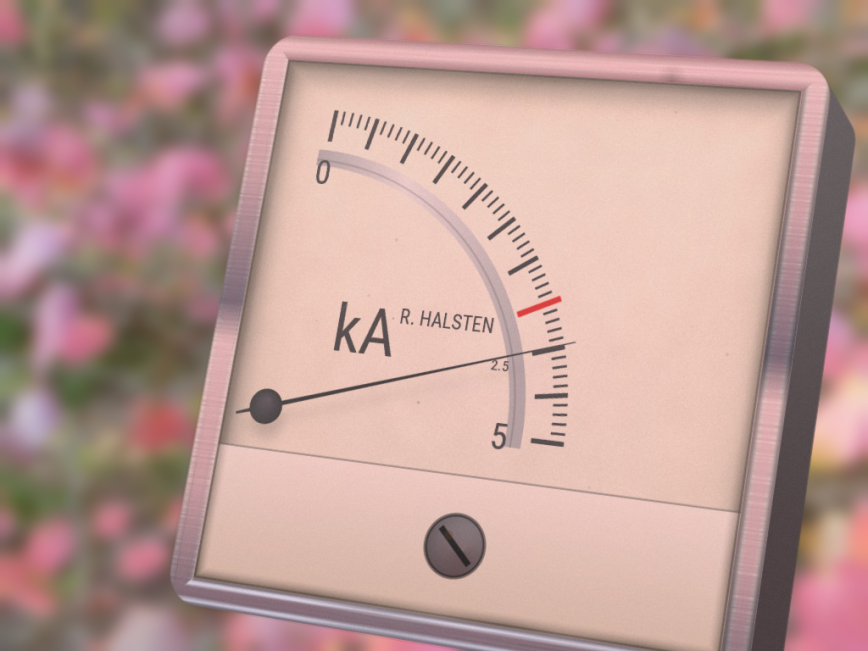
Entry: 4 kA
